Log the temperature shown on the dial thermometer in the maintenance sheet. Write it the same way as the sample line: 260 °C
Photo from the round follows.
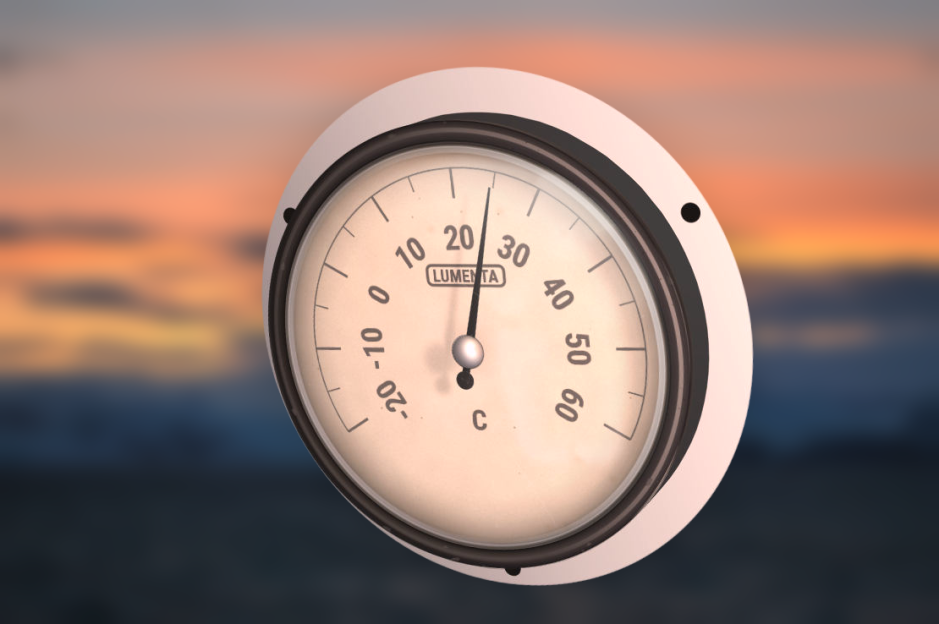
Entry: 25 °C
